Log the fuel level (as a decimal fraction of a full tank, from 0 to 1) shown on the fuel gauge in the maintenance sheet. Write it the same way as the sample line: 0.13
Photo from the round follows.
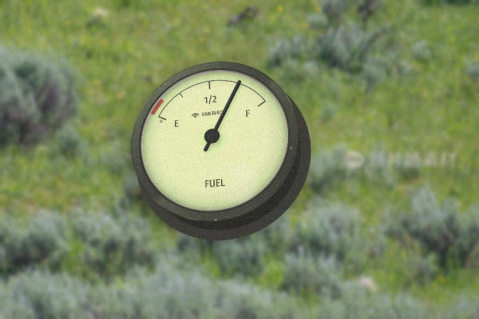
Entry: 0.75
